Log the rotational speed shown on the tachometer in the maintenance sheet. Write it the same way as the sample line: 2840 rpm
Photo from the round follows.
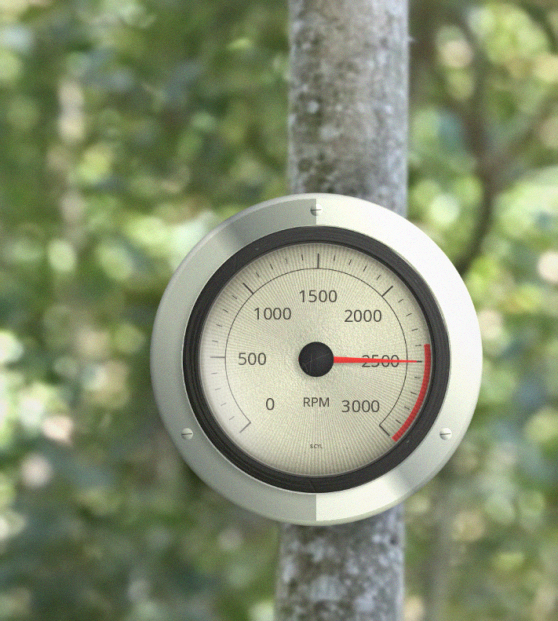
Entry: 2500 rpm
